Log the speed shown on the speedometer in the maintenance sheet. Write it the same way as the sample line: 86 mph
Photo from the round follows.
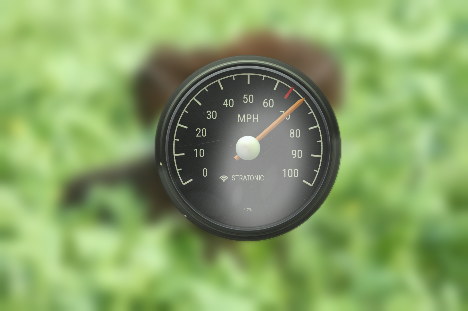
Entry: 70 mph
